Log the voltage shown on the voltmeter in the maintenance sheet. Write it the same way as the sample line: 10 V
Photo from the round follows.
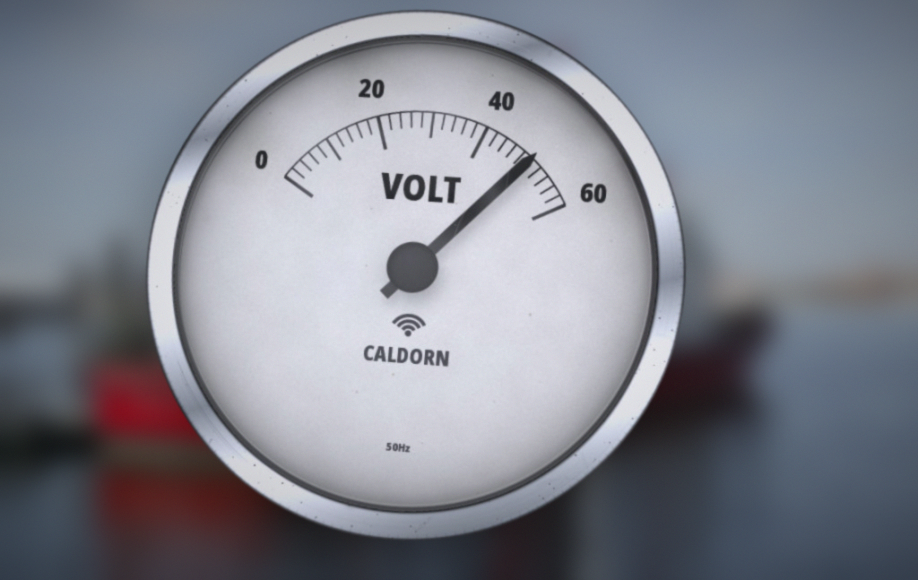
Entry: 50 V
